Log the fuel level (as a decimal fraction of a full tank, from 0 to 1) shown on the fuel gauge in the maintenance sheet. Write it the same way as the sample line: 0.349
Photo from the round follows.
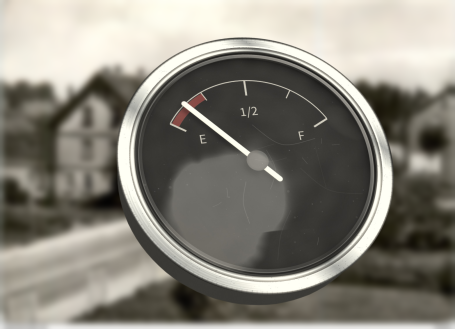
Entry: 0.125
